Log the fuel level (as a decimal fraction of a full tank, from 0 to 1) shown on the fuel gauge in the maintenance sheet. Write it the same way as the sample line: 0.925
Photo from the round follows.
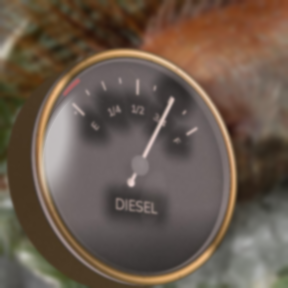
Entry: 0.75
